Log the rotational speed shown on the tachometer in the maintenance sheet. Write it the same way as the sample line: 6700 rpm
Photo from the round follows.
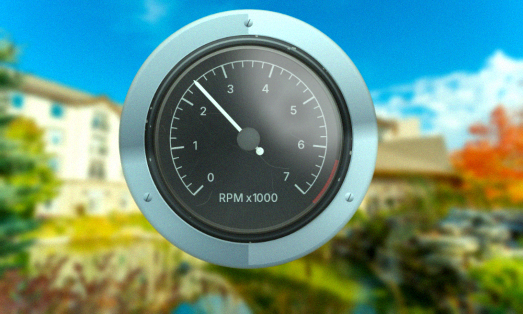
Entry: 2400 rpm
